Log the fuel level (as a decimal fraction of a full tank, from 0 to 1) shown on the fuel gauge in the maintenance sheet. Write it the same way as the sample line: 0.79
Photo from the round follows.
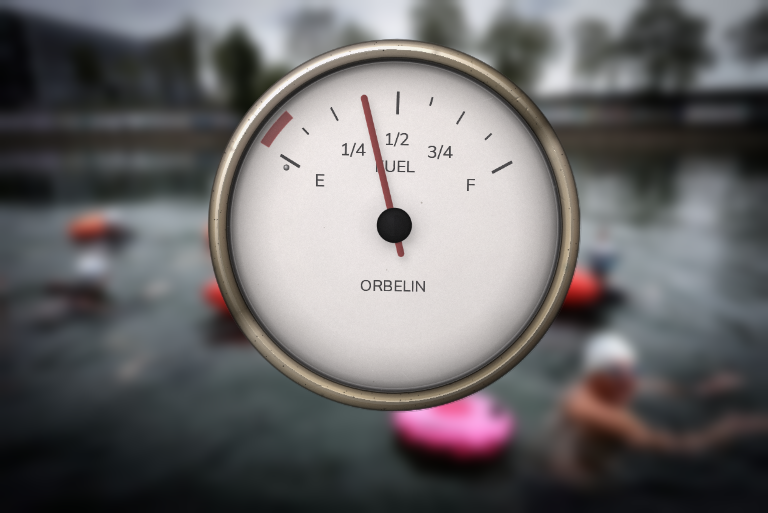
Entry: 0.375
